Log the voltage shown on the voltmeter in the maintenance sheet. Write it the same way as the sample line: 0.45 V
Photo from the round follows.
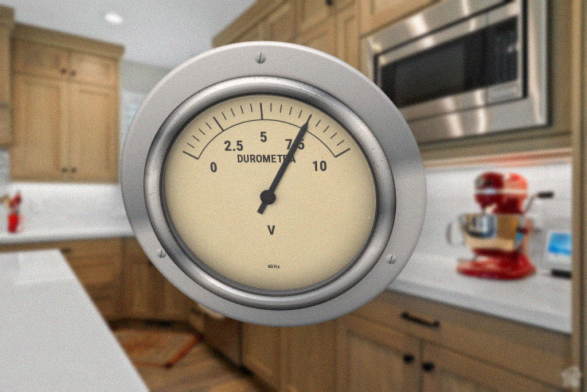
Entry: 7.5 V
